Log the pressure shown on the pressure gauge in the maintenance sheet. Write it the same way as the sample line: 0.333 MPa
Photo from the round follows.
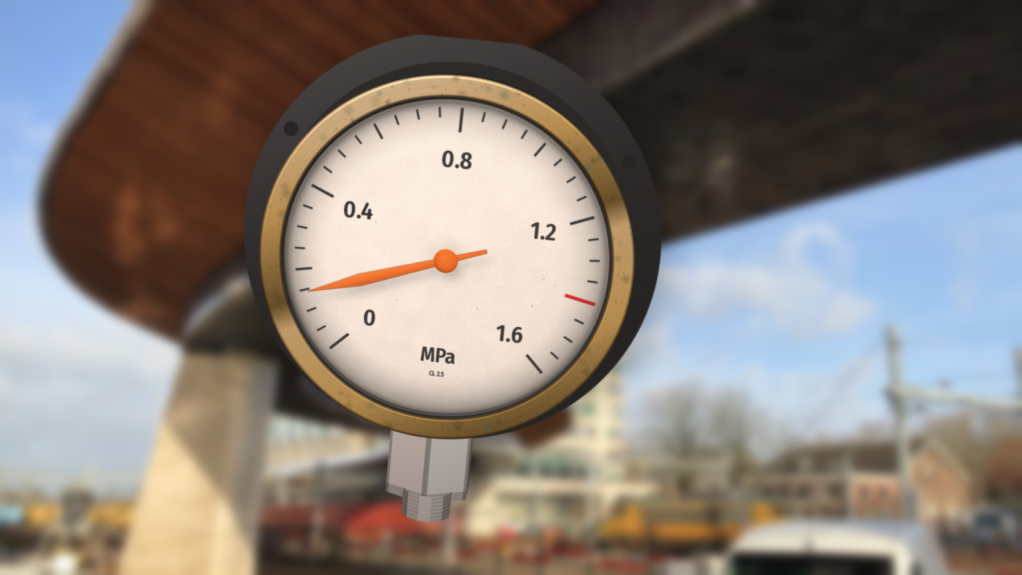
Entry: 0.15 MPa
